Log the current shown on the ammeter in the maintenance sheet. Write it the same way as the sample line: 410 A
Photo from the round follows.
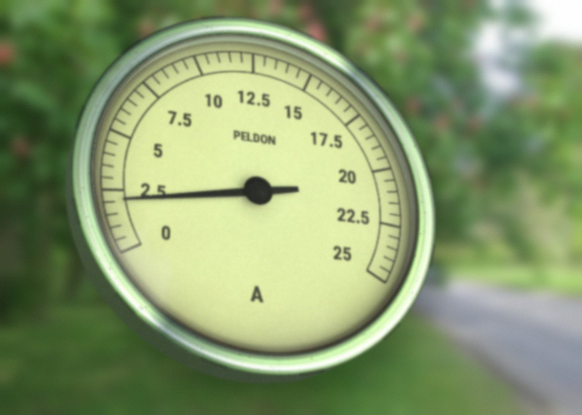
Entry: 2 A
